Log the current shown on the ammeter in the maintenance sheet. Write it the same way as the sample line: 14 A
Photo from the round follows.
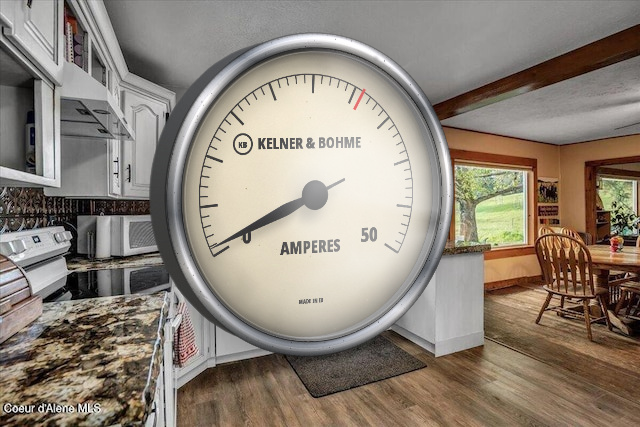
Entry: 1 A
